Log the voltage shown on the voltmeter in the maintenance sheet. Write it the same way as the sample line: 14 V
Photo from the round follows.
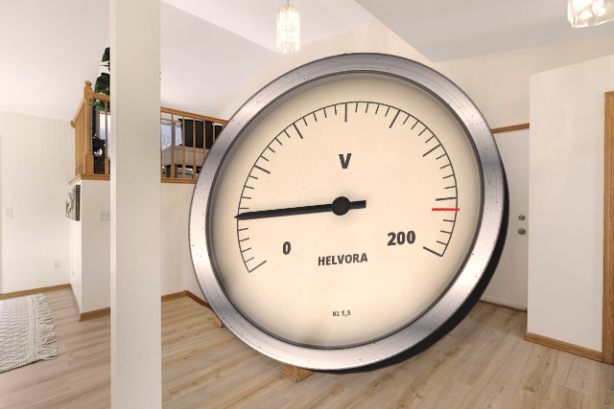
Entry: 25 V
